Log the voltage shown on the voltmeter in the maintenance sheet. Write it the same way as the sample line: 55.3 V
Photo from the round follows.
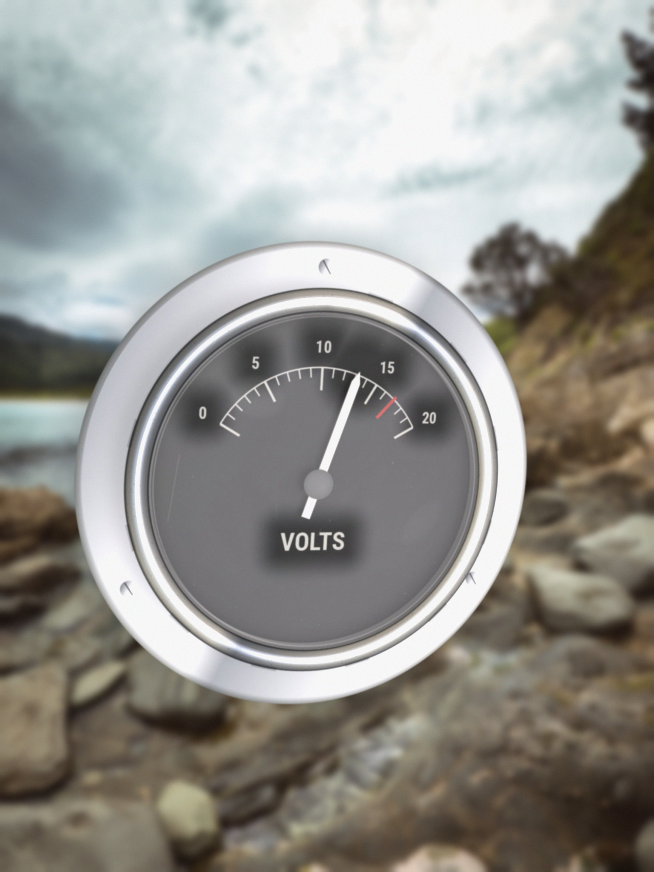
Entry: 13 V
